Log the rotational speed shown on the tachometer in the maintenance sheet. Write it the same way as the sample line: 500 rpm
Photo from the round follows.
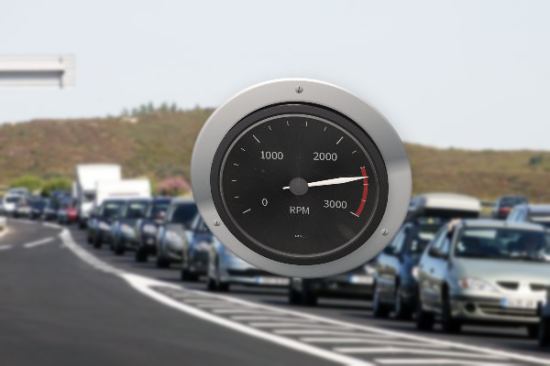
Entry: 2500 rpm
